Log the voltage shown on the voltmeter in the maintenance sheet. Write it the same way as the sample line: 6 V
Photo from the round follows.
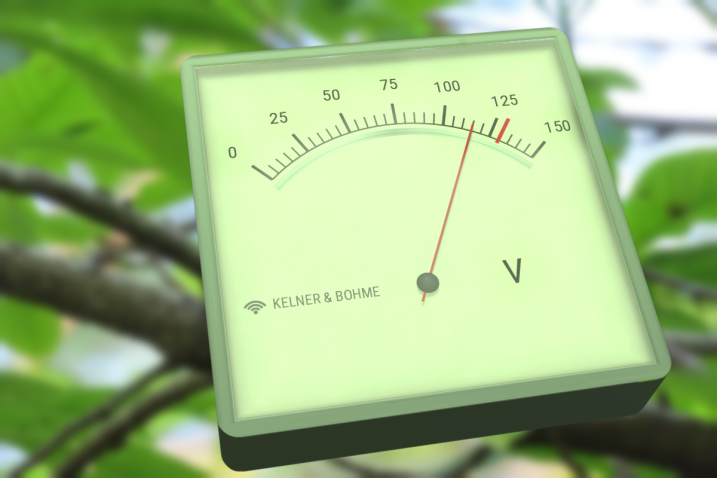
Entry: 115 V
